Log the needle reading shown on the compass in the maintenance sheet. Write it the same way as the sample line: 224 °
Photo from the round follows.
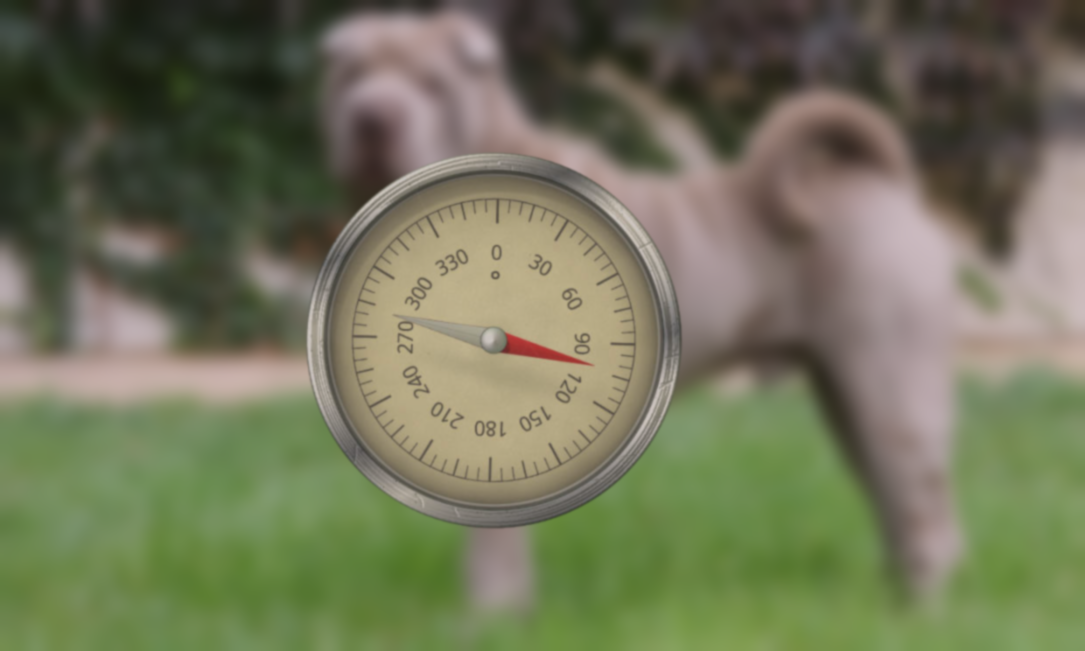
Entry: 102.5 °
